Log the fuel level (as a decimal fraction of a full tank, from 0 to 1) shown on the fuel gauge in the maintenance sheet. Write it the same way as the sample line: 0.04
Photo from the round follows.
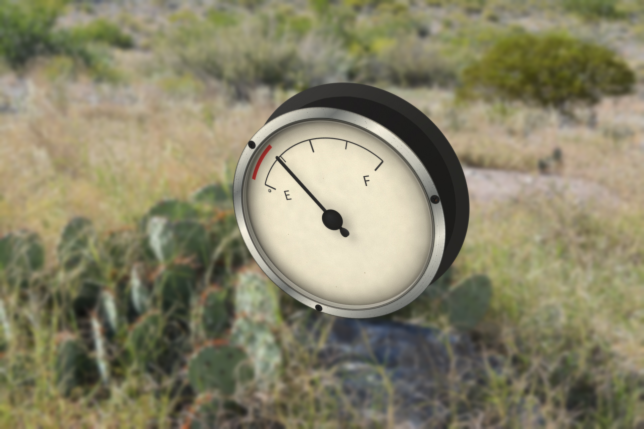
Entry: 0.25
